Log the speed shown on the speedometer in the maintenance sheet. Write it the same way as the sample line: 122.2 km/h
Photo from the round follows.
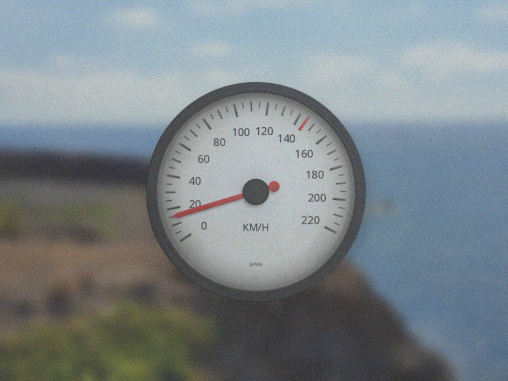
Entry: 15 km/h
